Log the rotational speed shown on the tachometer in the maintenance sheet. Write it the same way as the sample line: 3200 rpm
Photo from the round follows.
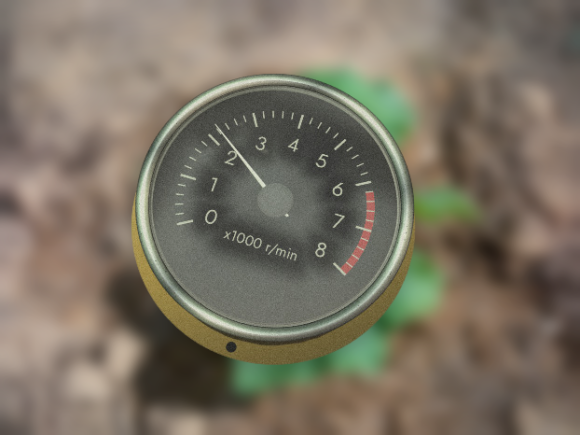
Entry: 2200 rpm
